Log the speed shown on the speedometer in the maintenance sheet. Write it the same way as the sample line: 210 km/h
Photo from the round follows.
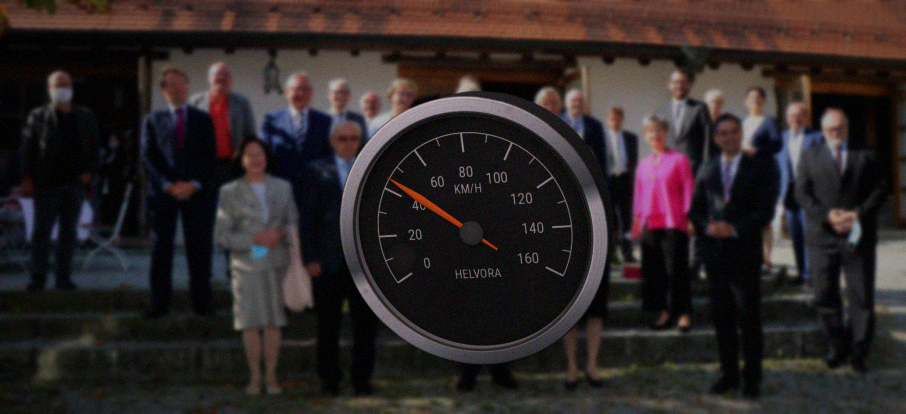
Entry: 45 km/h
